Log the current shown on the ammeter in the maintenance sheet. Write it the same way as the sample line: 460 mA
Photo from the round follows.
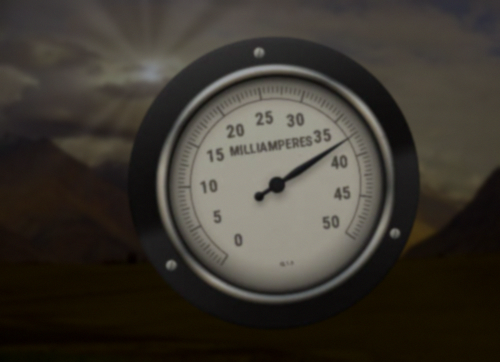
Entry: 37.5 mA
